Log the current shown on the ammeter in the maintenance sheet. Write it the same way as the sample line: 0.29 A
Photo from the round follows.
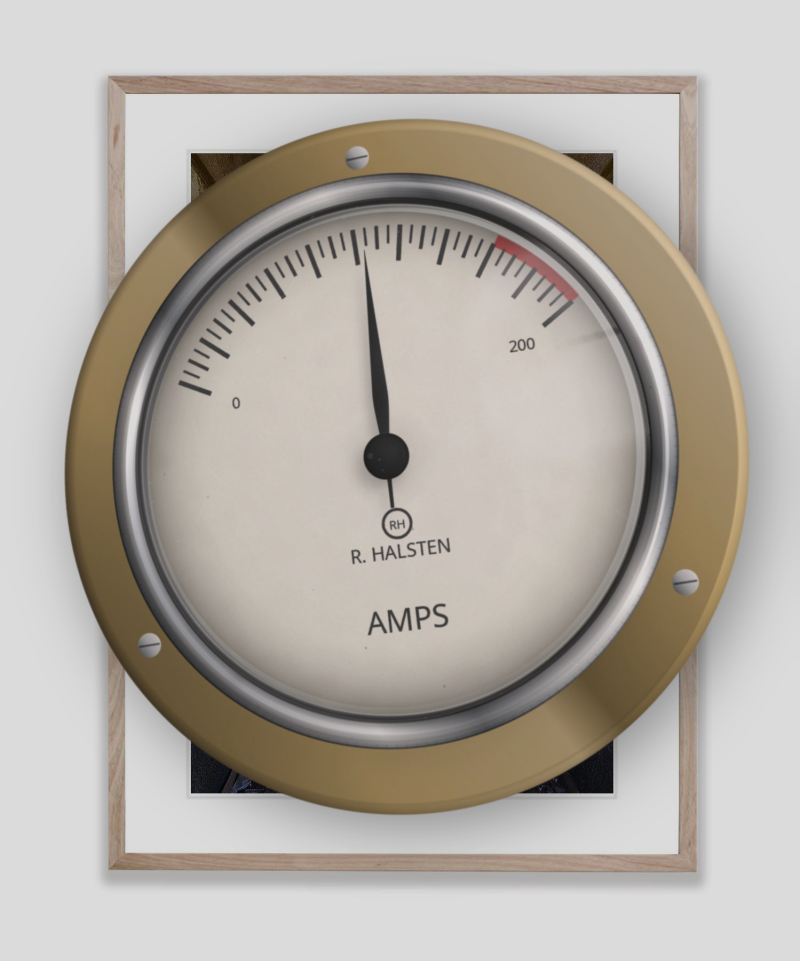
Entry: 105 A
